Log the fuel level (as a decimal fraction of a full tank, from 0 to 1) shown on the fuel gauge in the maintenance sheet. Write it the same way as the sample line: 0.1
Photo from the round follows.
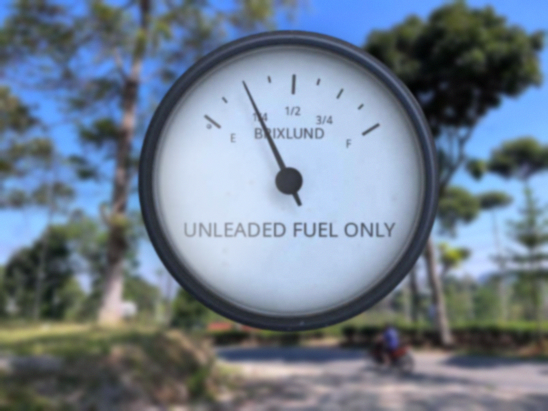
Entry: 0.25
